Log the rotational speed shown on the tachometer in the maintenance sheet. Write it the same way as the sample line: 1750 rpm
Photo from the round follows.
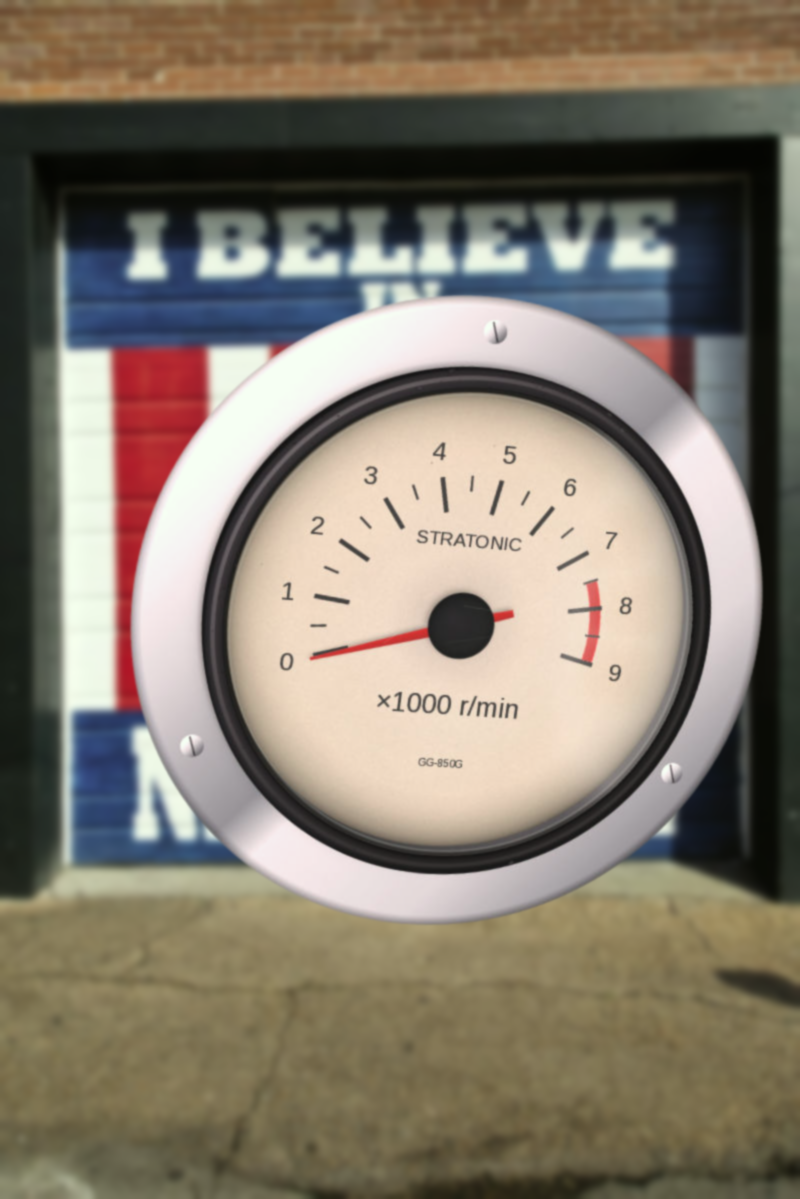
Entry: 0 rpm
